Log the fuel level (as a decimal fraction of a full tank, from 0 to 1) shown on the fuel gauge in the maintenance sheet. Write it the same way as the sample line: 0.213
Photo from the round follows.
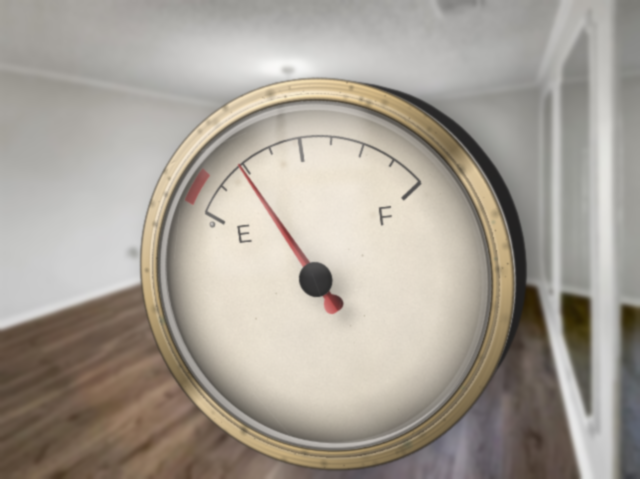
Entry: 0.25
